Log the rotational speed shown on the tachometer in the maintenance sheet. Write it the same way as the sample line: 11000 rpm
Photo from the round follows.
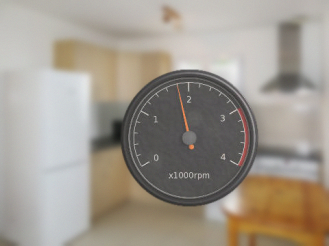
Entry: 1800 rpm
